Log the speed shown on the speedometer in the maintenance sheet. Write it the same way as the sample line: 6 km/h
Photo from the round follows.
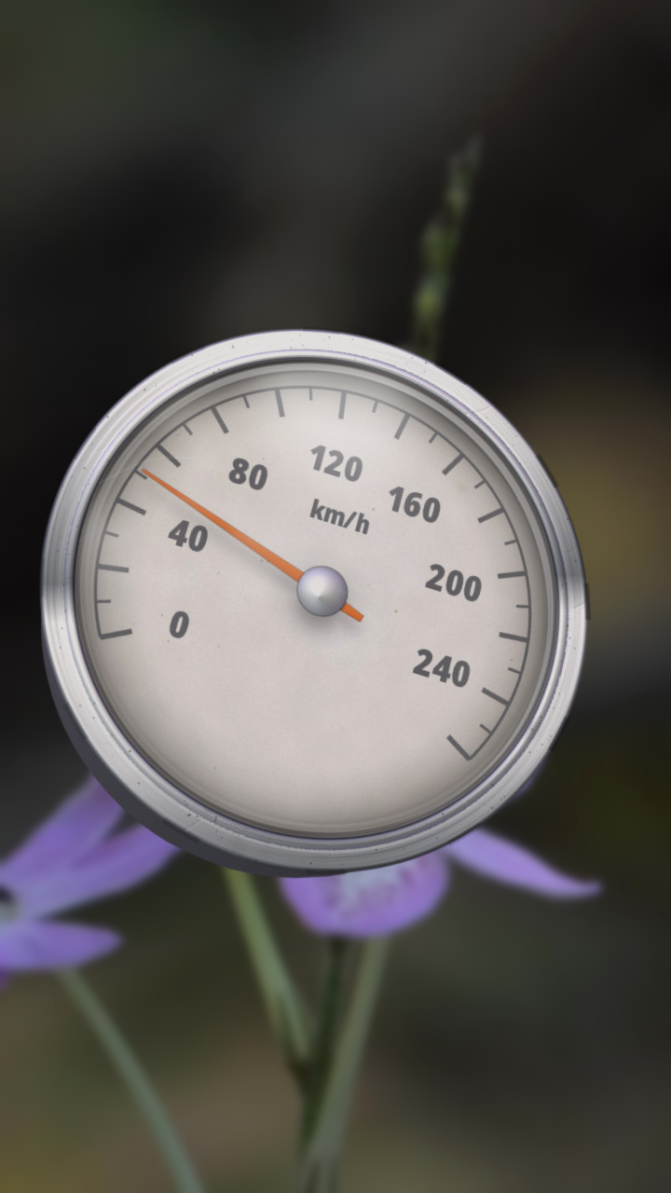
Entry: 50 km/h
